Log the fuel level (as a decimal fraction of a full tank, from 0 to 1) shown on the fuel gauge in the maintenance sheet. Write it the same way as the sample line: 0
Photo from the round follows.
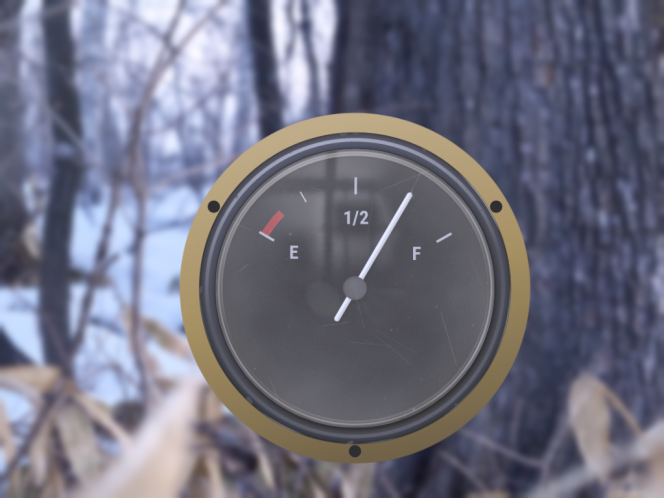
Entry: 0.75
